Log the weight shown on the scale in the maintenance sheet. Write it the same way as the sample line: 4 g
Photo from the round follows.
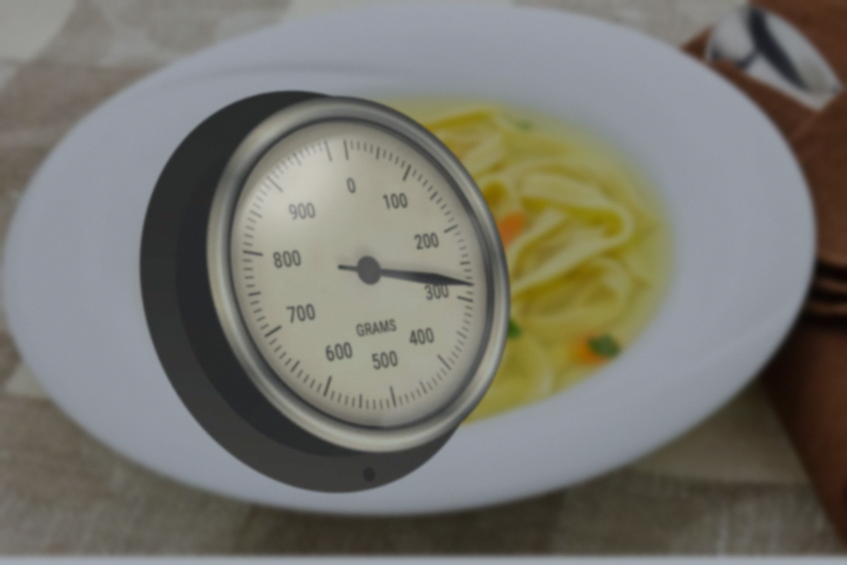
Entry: 280 g
